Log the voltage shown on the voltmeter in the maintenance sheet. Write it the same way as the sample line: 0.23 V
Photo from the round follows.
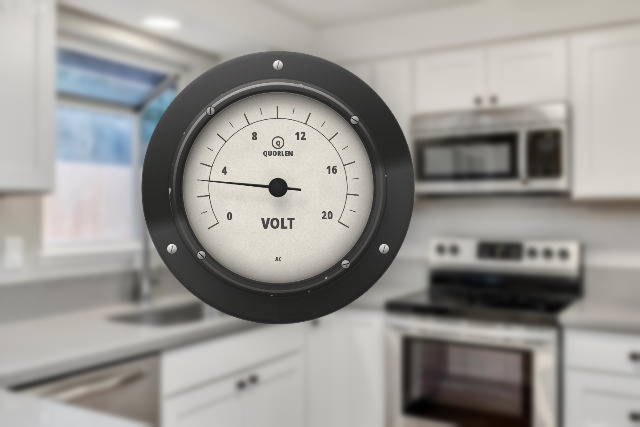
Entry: 3 V
